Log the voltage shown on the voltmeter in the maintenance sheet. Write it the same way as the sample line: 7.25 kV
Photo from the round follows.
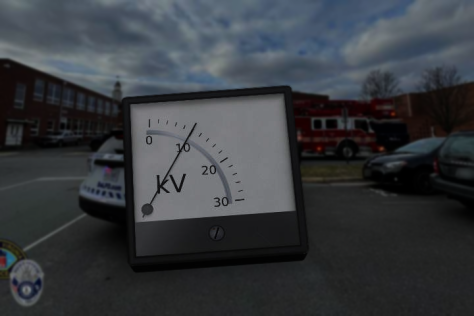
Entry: 10 kV
